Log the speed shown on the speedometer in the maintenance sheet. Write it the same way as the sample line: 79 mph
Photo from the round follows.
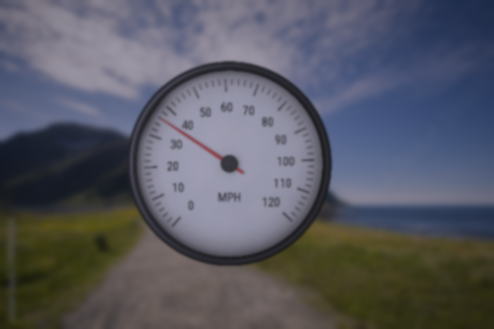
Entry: 36 mph
